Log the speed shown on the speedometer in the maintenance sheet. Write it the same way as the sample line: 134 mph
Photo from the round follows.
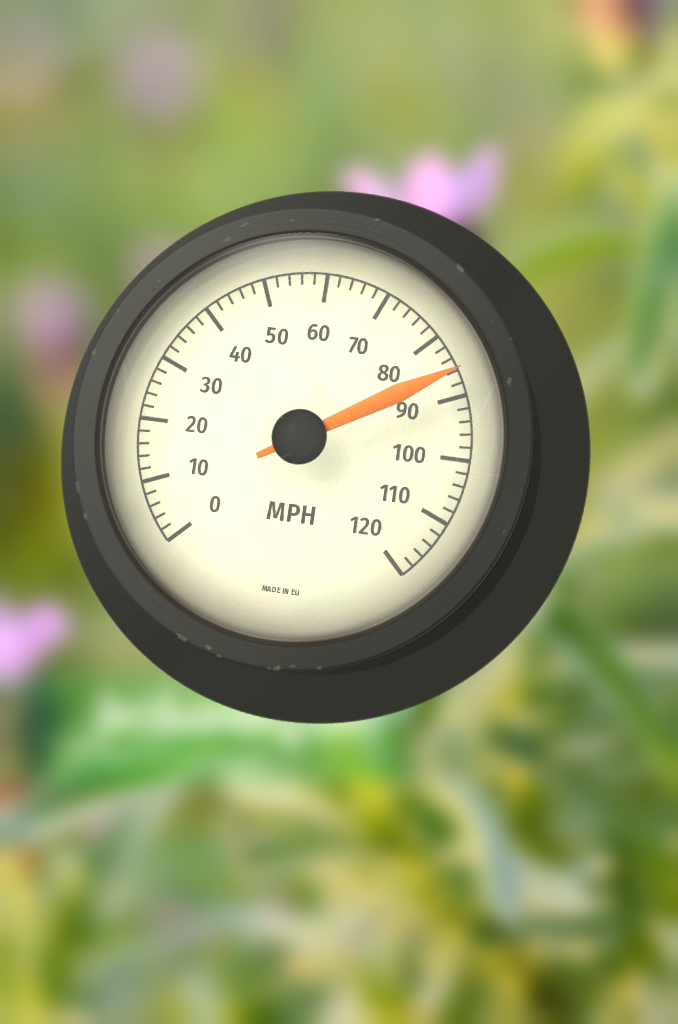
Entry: 86 mph
